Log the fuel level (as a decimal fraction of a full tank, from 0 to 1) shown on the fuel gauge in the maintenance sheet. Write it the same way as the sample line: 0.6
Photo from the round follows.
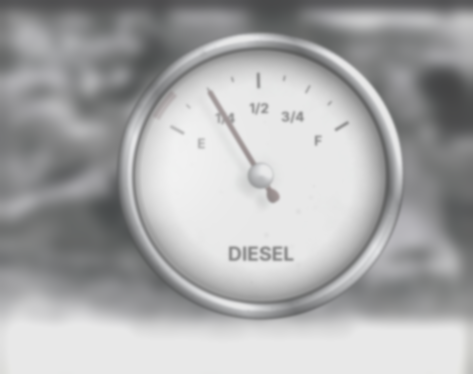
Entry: 0.25
